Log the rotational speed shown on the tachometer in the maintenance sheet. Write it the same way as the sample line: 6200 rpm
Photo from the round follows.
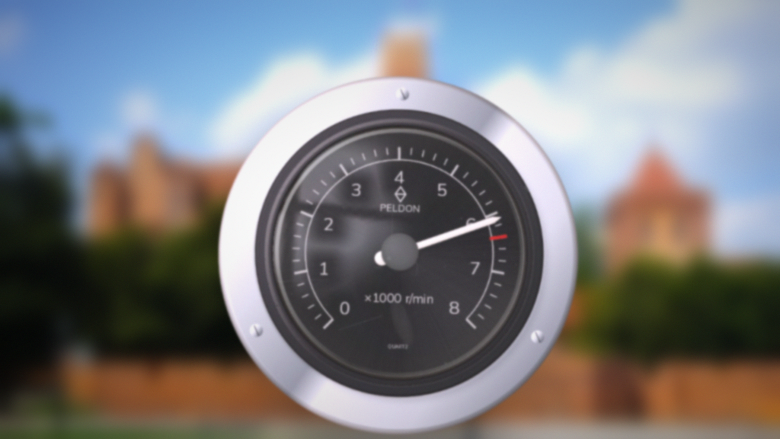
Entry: 6100 rpm
